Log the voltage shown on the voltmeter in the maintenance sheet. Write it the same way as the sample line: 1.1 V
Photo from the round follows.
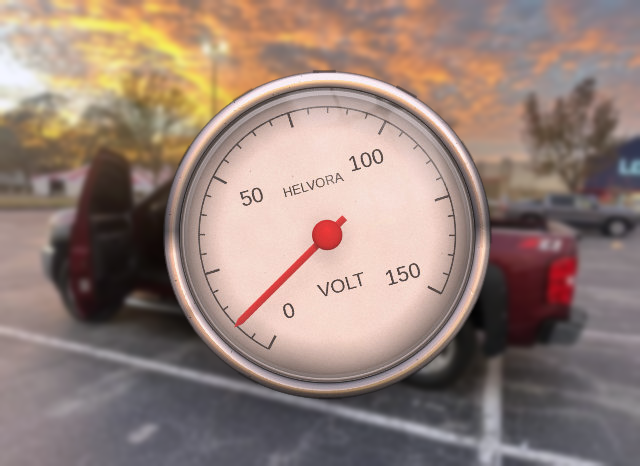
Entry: 10 V
